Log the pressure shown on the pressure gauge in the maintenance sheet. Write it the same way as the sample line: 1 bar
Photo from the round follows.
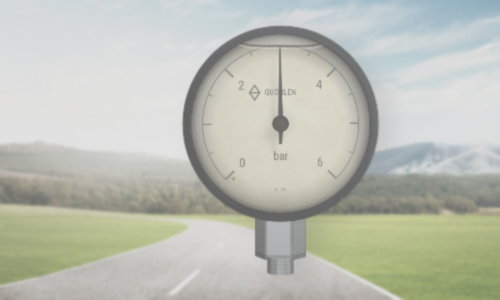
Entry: 3 bar
